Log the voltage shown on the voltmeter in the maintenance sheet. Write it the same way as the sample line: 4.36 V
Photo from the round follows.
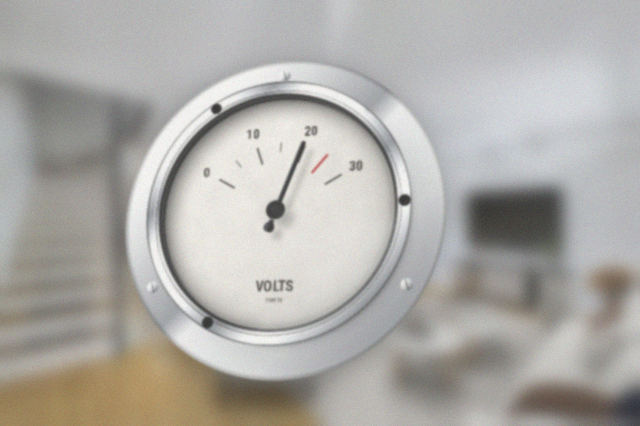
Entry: 20 V
